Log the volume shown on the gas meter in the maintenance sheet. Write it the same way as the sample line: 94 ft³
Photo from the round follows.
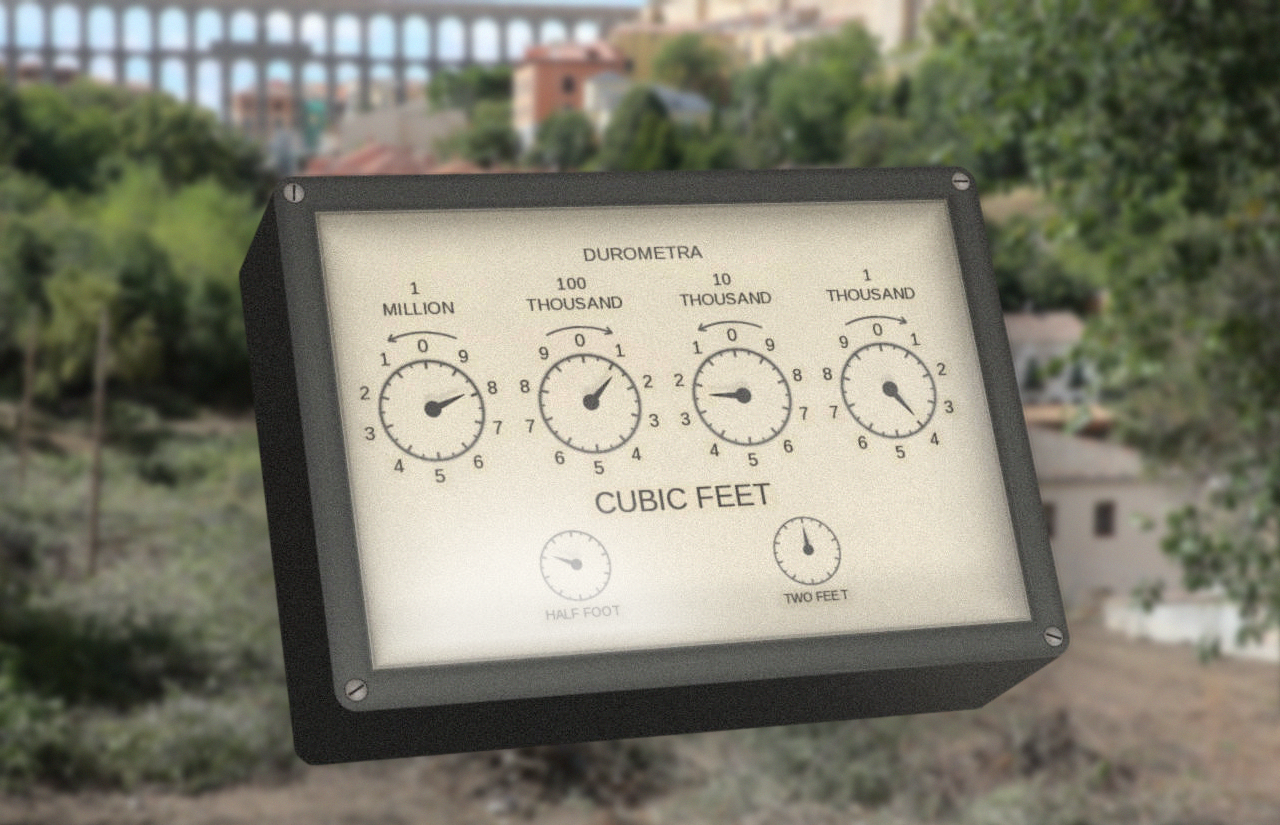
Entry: 812400 ft³
